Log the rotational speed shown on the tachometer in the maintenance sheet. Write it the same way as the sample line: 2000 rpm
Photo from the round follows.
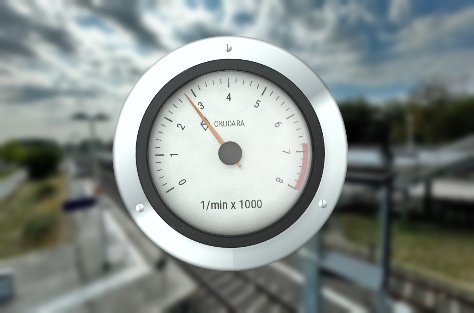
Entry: 2800 rpm
